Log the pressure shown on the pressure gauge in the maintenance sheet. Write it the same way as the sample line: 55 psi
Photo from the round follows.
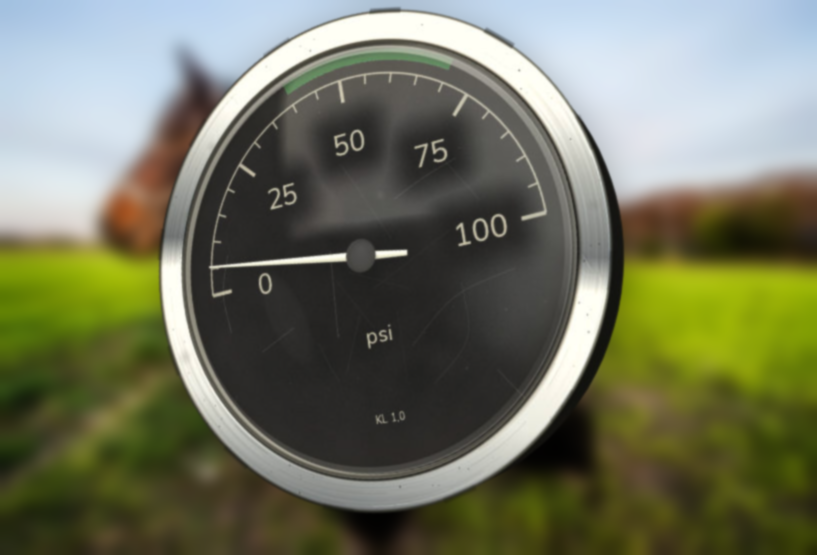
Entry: 5 psi
